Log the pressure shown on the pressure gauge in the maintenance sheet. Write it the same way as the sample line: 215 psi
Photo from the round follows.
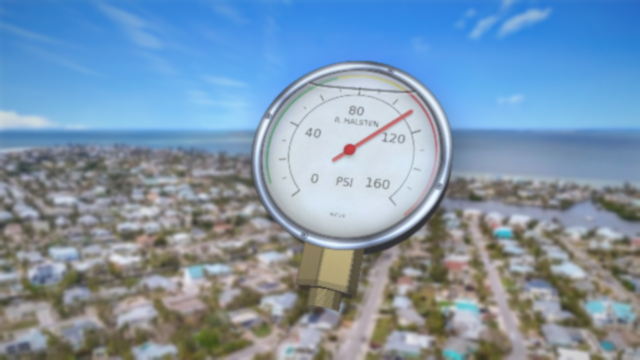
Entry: 110 psi
